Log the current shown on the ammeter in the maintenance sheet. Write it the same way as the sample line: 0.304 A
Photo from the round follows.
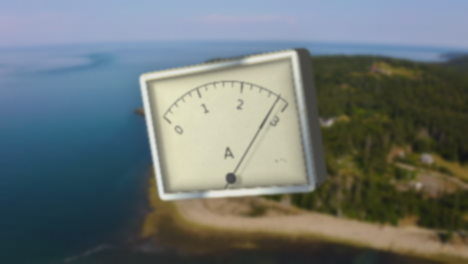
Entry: 2.8 A
